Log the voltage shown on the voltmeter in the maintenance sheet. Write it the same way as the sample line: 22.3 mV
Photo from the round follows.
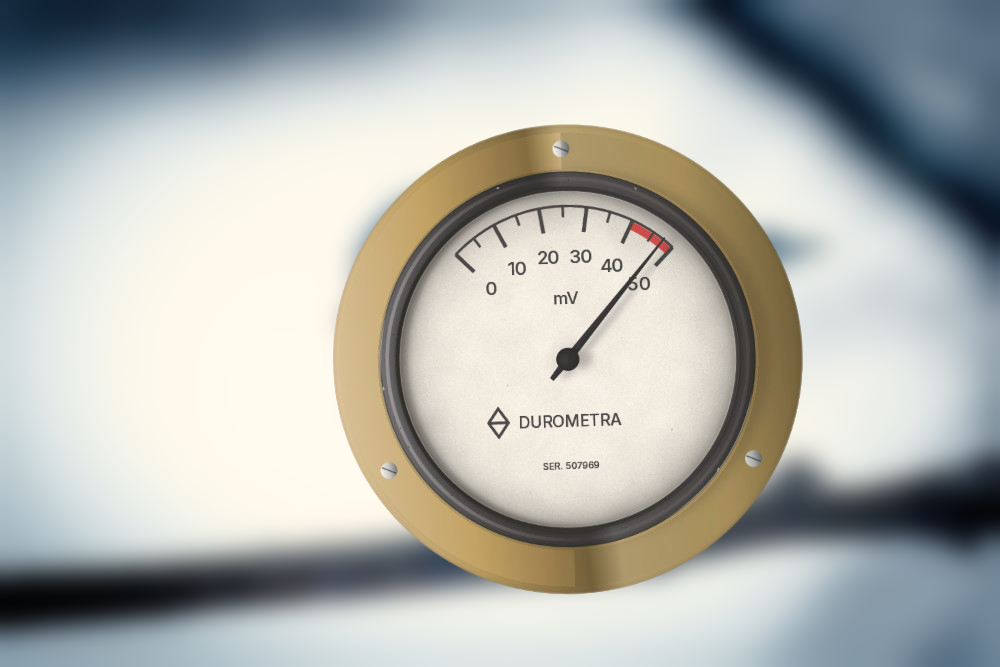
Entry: 47.5 mV
